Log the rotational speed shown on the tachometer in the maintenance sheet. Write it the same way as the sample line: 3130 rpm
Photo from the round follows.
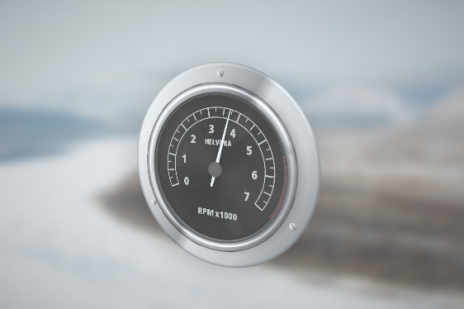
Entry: 3750 rpm
